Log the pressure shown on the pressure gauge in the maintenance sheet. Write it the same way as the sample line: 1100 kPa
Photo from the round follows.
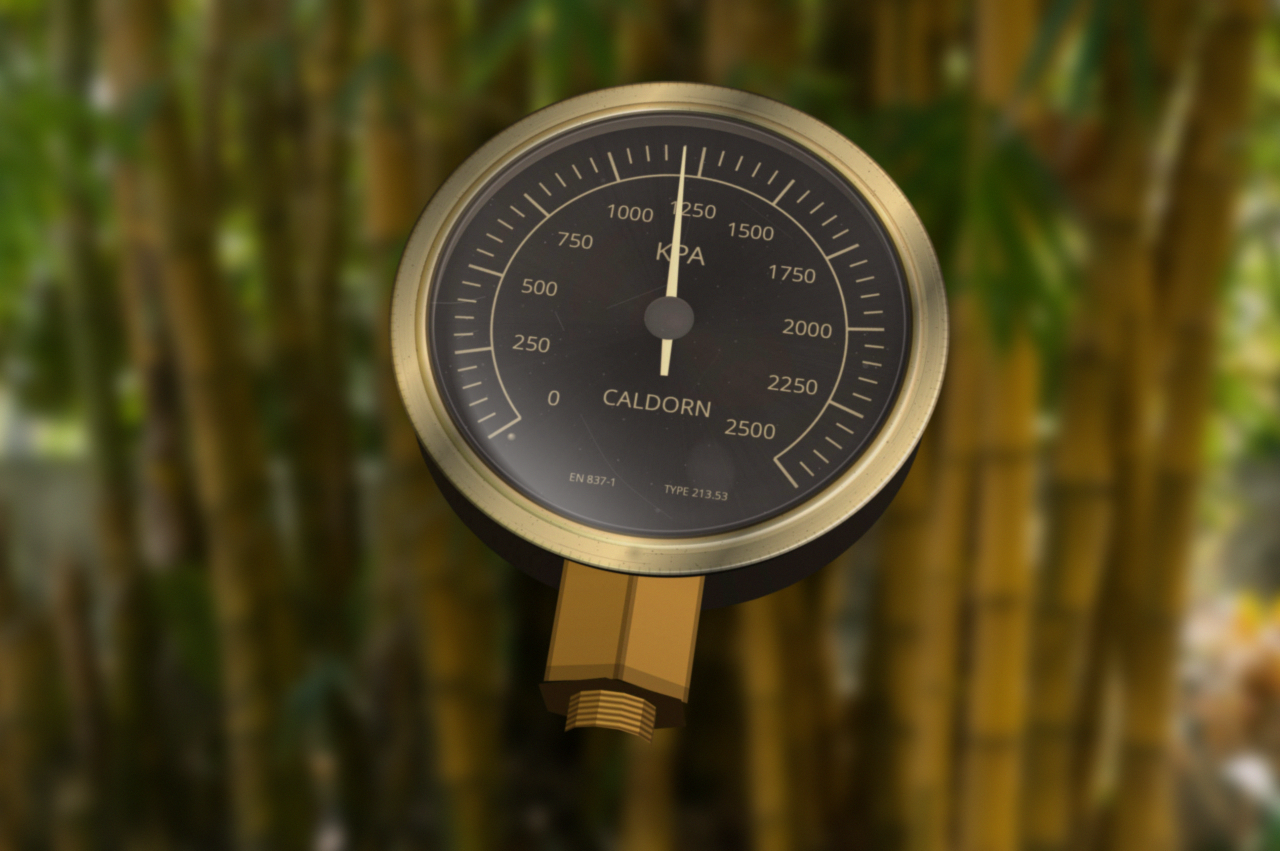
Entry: 1200 kPa
